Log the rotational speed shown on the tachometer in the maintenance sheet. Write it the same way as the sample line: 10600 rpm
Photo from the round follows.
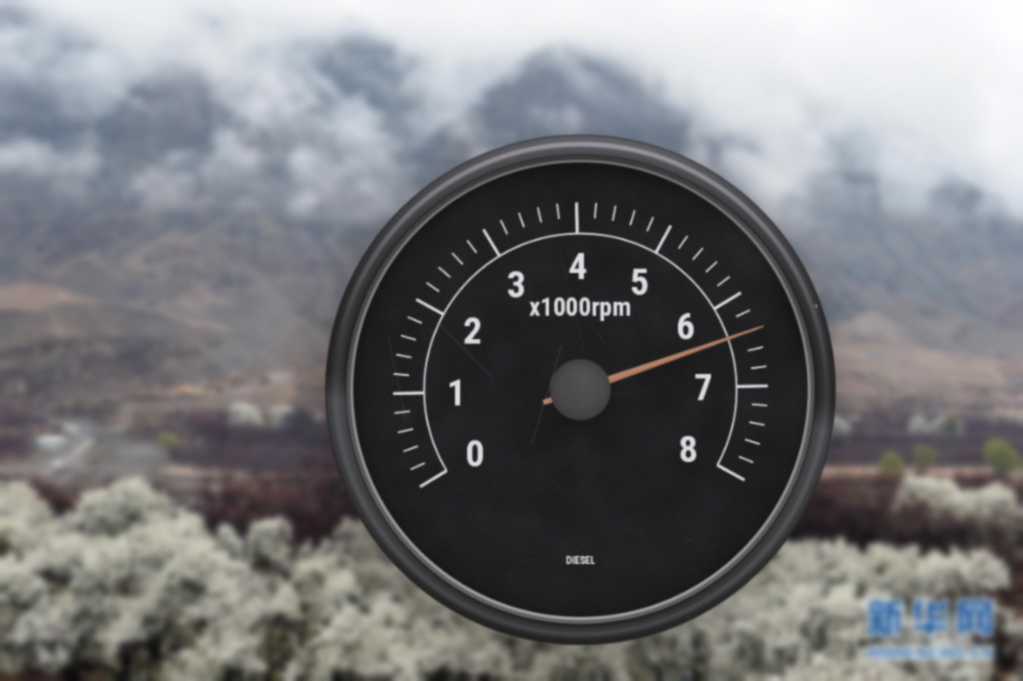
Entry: 6400 rpm
